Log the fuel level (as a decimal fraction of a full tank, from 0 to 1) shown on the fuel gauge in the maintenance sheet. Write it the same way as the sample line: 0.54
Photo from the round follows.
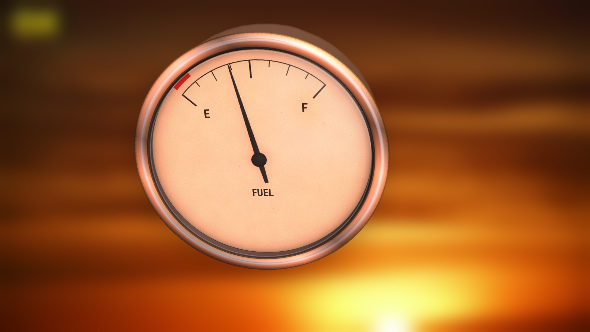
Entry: 0.375
